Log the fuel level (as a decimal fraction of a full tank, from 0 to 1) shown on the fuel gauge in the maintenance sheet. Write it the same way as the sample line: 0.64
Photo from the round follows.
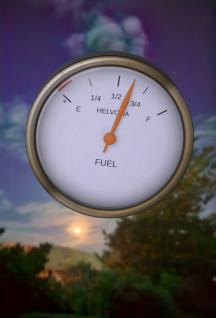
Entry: 0.625
